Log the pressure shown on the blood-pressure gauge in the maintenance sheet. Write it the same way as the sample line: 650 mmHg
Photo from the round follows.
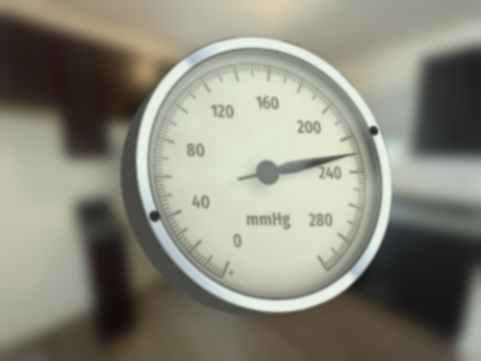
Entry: 230 mmHg
